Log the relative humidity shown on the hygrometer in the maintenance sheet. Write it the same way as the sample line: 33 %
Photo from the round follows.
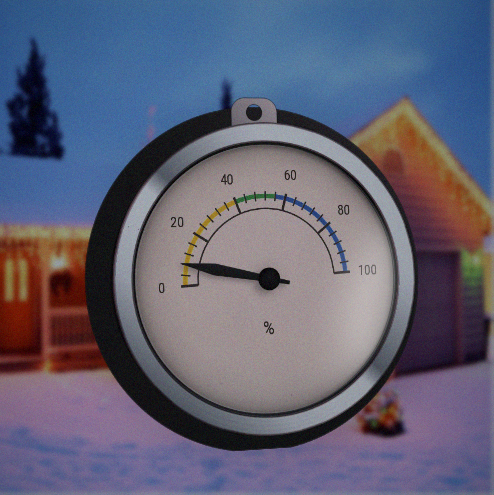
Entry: 8 %
